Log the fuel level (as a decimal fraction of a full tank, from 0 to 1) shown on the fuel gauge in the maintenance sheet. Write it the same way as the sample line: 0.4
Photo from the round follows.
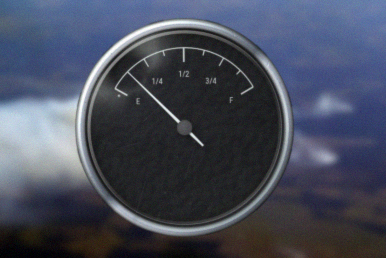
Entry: 0.125
